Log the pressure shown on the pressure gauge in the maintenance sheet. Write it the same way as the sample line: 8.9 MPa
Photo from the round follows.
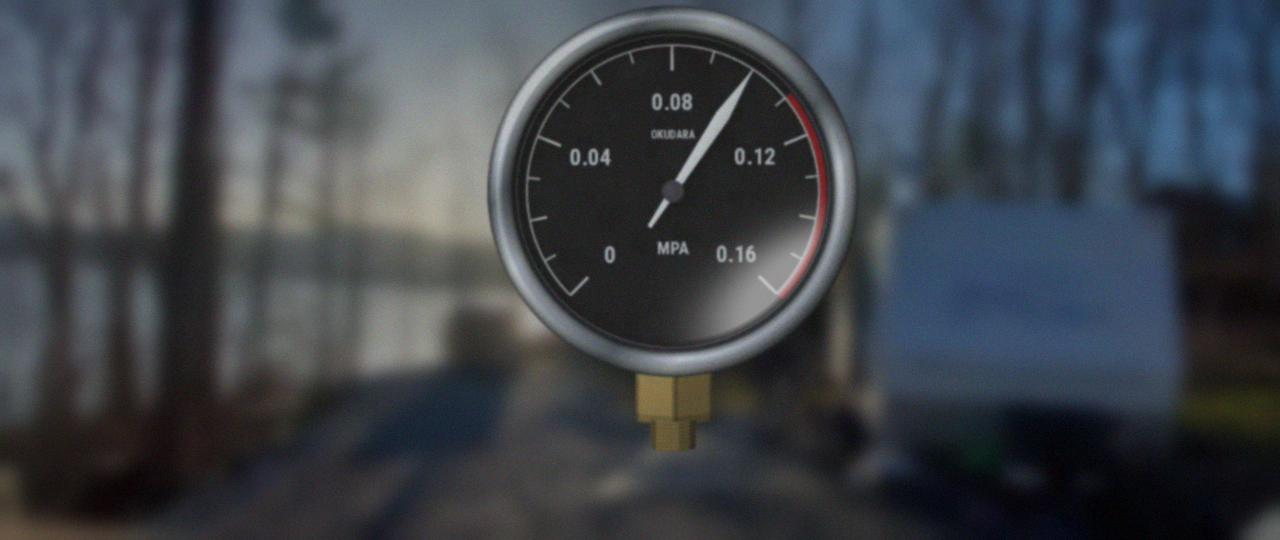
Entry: 0.1 MPa
